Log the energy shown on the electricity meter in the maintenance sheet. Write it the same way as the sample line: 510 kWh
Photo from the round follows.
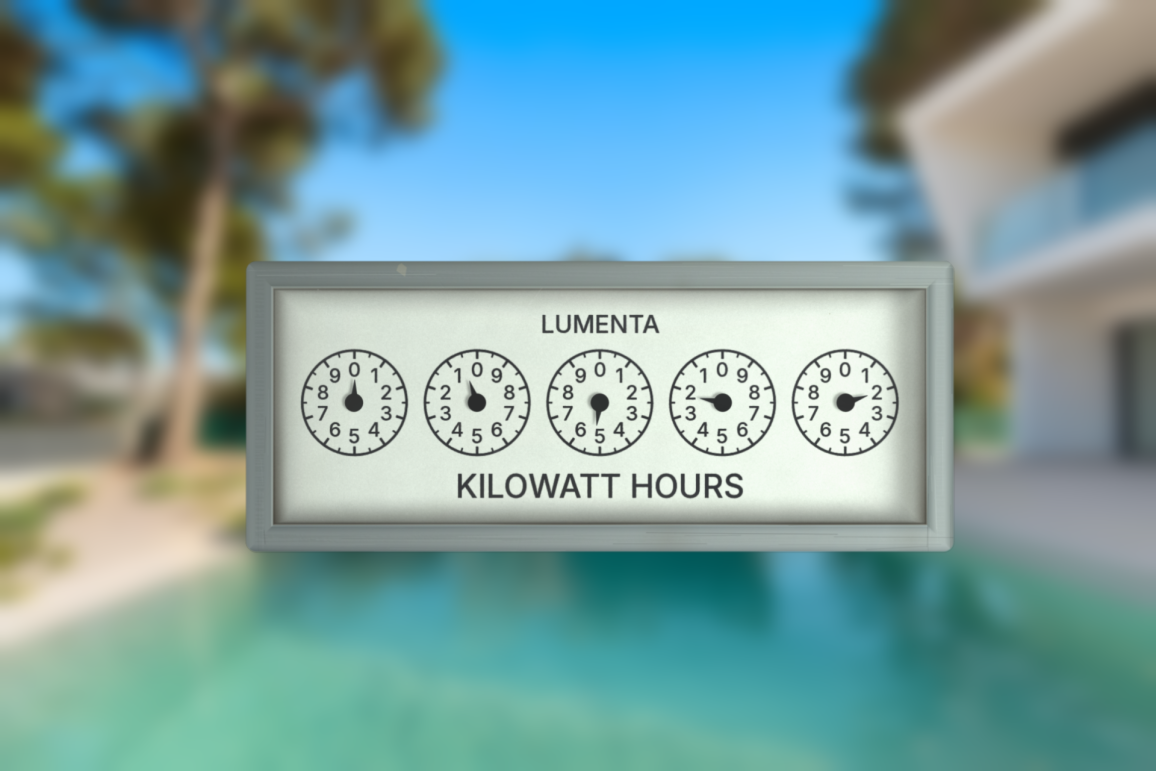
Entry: 522 kWh
